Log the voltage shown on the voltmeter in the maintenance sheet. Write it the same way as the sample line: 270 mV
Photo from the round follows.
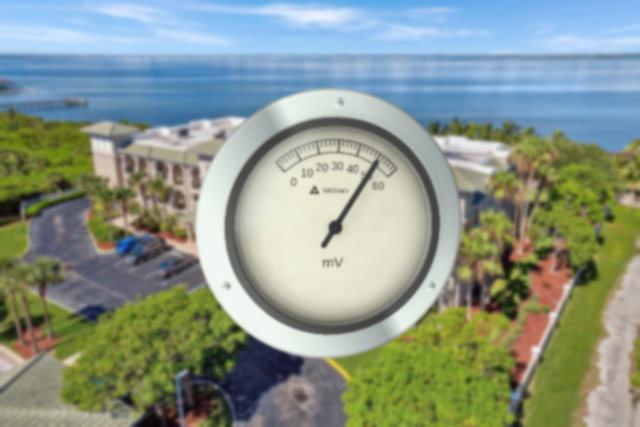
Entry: 50 mV
